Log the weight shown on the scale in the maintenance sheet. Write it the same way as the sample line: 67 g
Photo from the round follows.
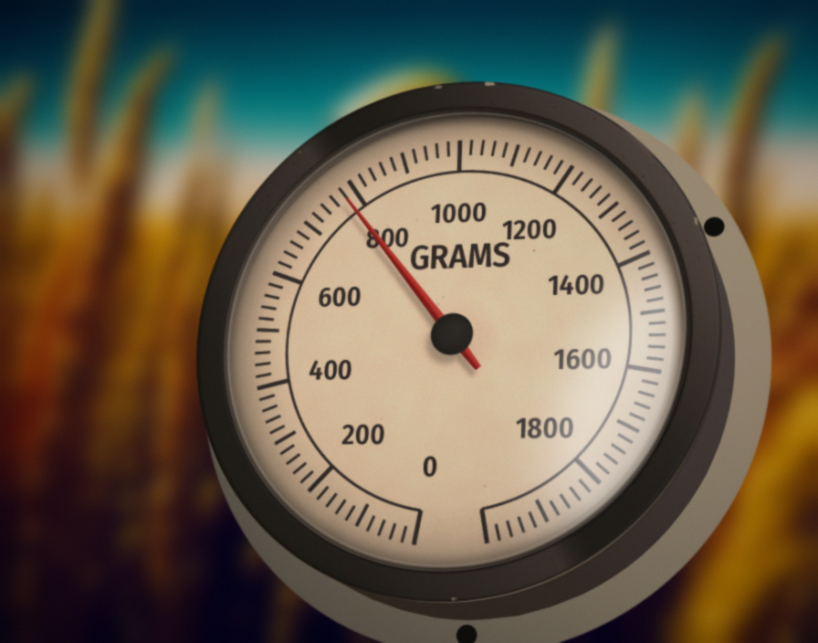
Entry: 780 g
